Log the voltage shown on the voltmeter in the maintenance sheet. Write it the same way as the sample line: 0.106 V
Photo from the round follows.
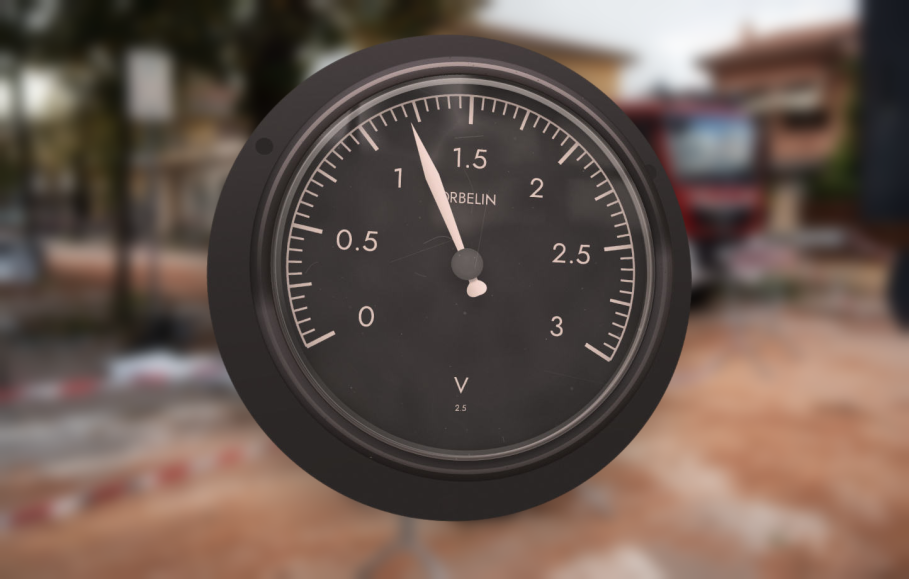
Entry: 1.2 V
